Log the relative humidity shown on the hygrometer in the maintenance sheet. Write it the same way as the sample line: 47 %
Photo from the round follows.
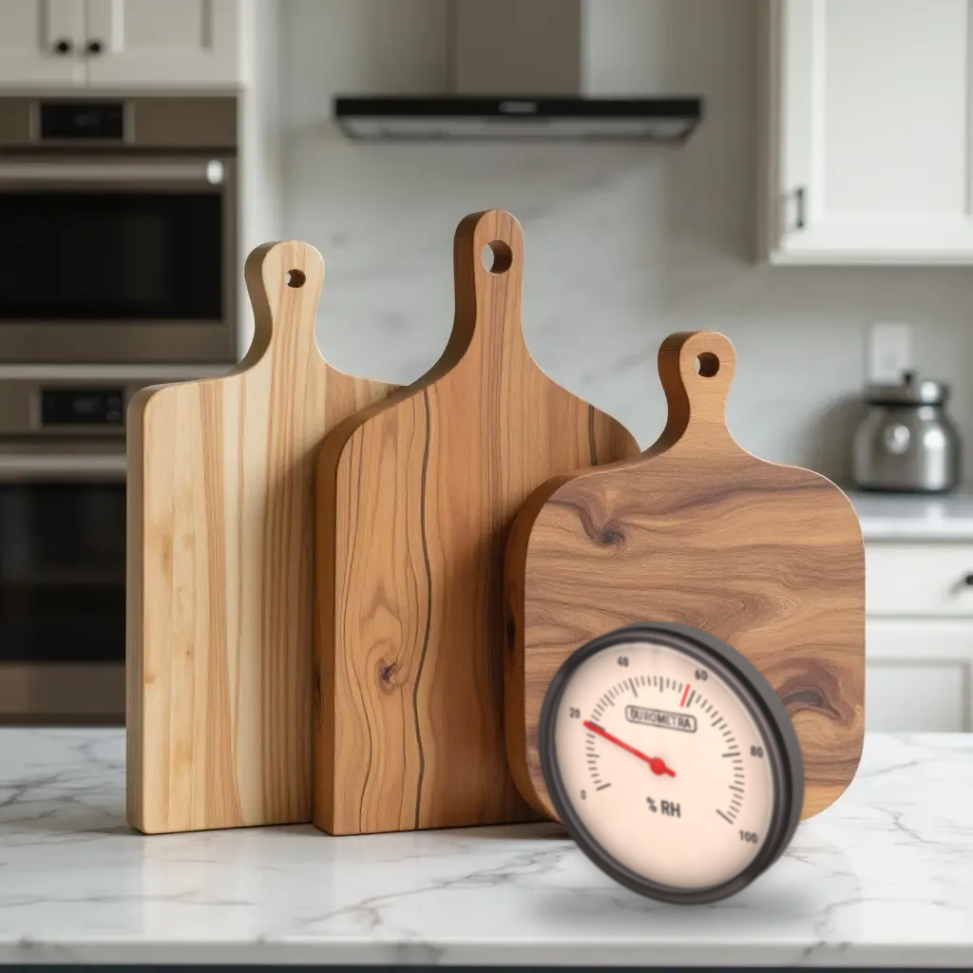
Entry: 20 %
